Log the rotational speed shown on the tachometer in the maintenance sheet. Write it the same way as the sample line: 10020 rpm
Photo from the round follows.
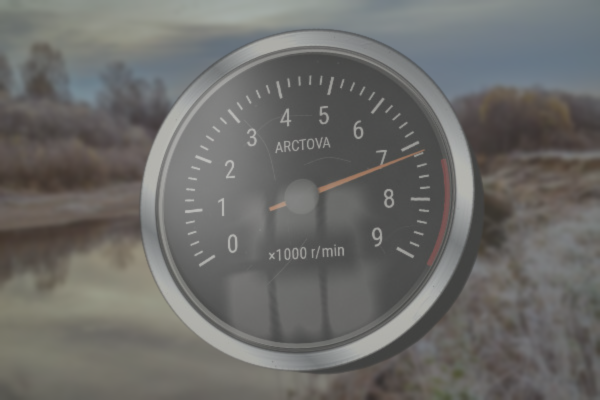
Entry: 7200 rpm
